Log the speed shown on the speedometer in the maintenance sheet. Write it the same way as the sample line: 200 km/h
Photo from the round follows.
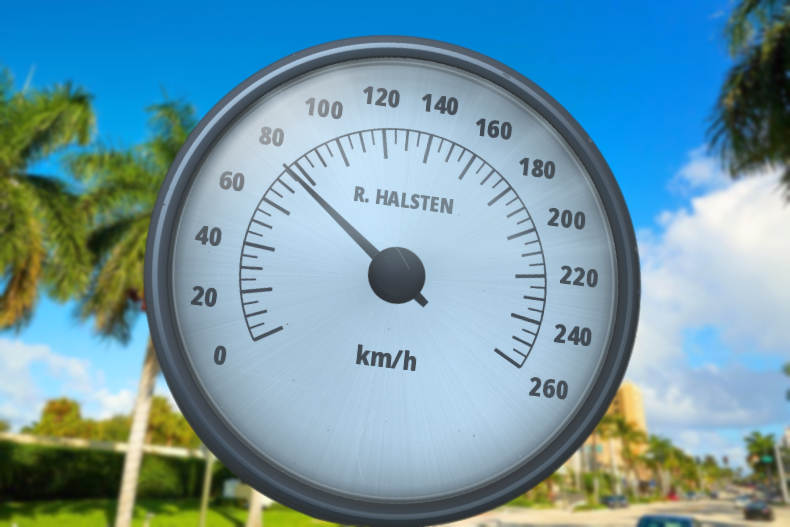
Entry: 75 km/h
